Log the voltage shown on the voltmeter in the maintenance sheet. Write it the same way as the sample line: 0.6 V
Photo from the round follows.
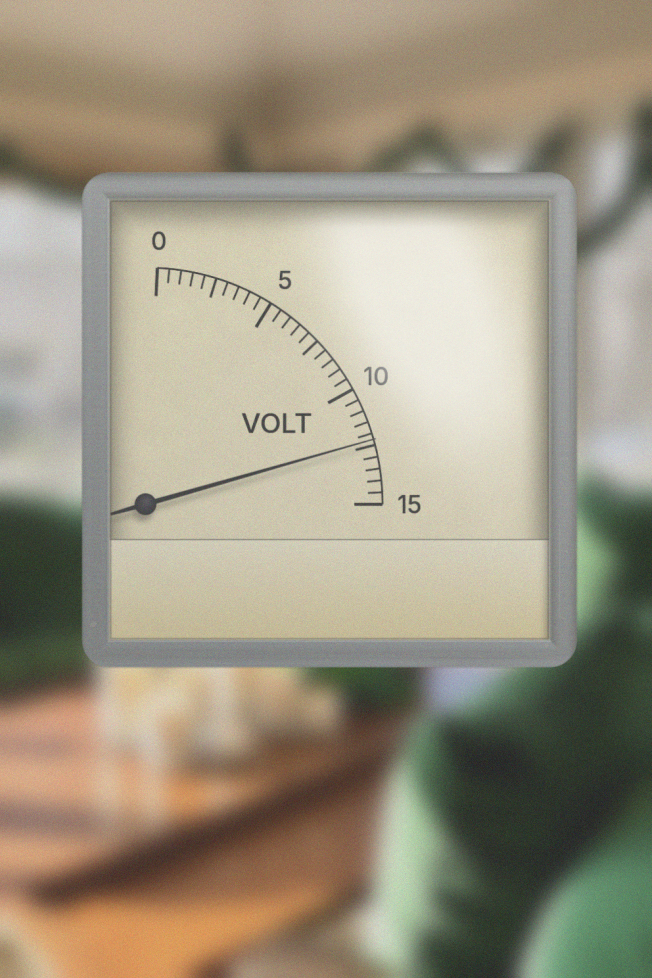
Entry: 12.25 V
